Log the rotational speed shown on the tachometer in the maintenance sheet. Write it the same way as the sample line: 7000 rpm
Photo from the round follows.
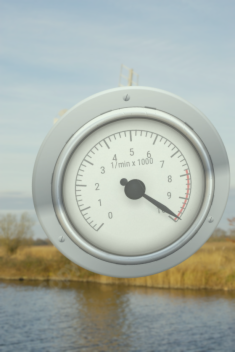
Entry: 9800 rpm
